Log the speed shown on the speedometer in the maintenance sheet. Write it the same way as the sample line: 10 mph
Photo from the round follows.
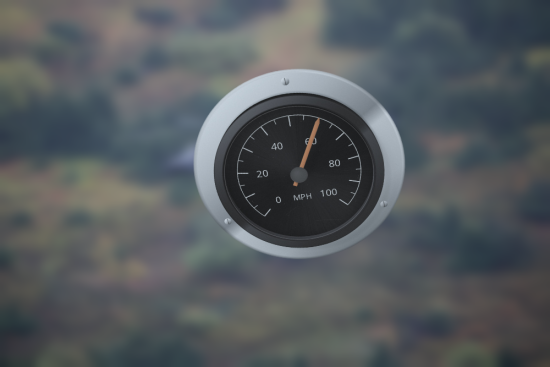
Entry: 60 mph
